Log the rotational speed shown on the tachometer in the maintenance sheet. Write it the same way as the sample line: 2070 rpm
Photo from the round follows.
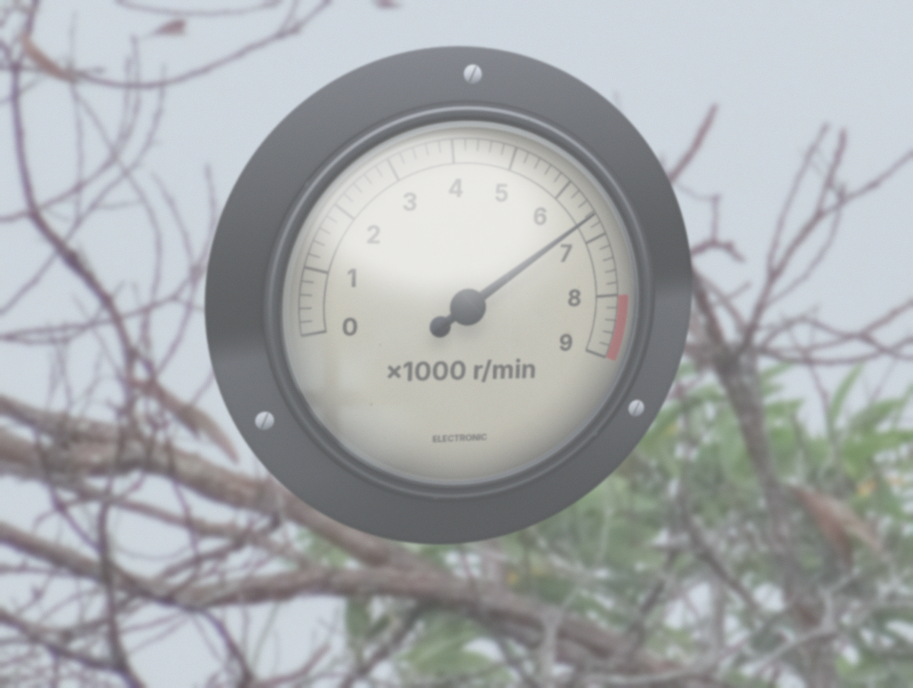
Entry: 6600 rpm
